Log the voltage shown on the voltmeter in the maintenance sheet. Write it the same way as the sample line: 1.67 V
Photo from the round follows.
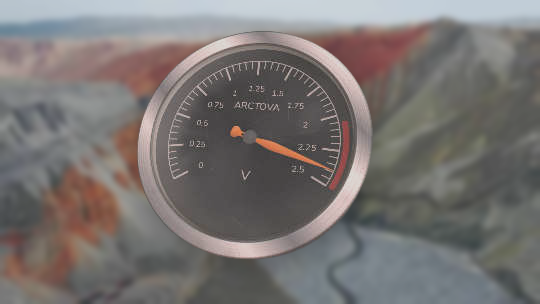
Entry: 2.4 V
